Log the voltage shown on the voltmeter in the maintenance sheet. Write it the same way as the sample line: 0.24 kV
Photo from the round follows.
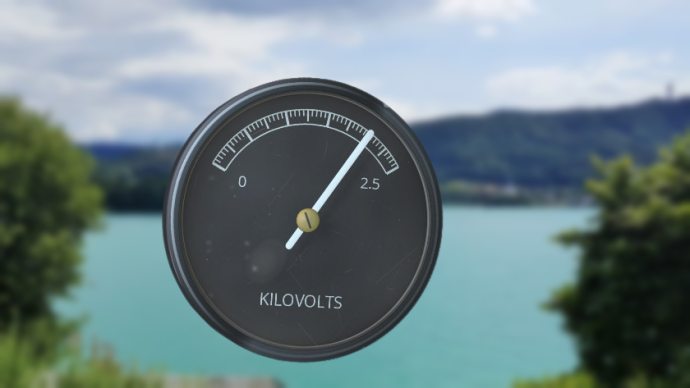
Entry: 2 kV
